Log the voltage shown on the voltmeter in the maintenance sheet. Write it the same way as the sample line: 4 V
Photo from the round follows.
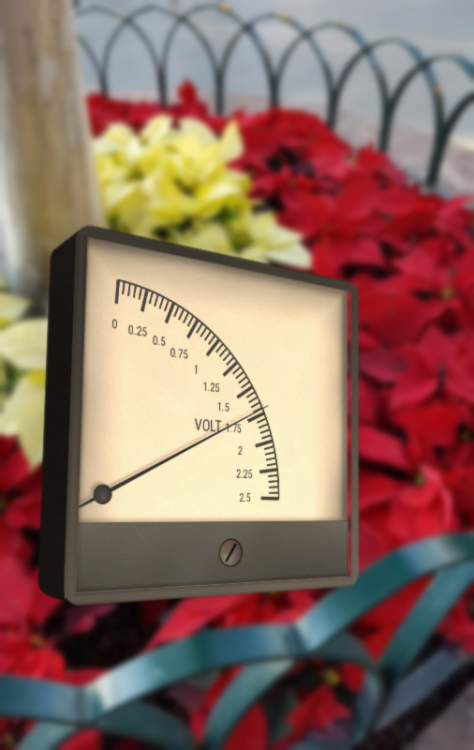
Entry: 1.7 V
